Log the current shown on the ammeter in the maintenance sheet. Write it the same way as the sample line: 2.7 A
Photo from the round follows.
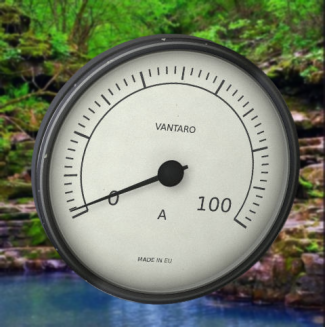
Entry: 2 A
